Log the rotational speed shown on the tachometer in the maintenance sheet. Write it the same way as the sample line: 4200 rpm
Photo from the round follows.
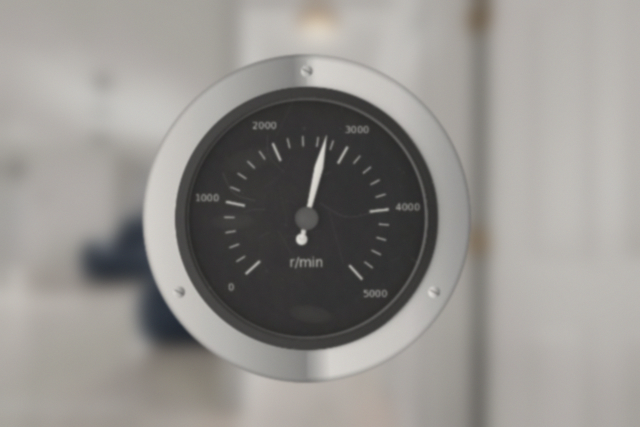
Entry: 2700 rpm
